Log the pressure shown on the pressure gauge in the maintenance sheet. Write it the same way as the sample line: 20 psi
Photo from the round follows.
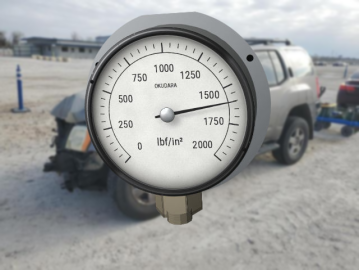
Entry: 1600 psi
